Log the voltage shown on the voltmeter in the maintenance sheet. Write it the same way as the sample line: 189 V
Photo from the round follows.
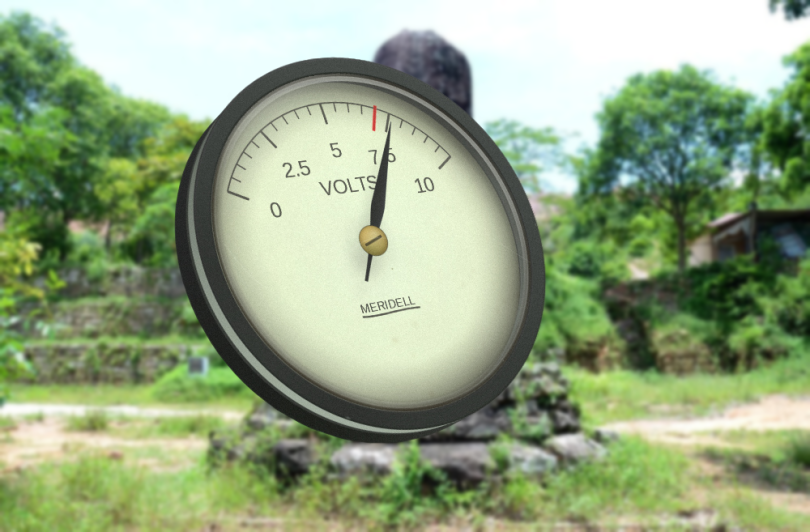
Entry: 7.5 V
